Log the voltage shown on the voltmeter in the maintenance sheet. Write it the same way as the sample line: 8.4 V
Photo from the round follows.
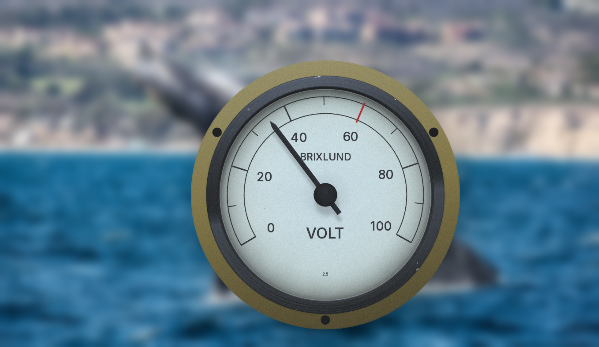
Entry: 35 V
